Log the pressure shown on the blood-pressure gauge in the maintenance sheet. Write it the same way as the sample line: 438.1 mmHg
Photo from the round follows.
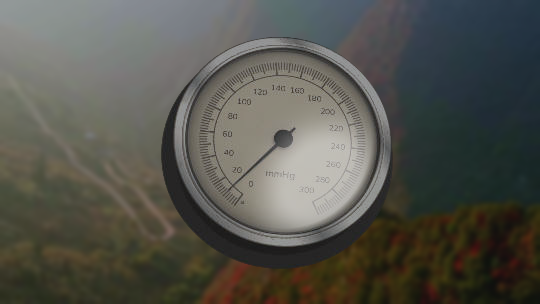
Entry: 10 mmHg
